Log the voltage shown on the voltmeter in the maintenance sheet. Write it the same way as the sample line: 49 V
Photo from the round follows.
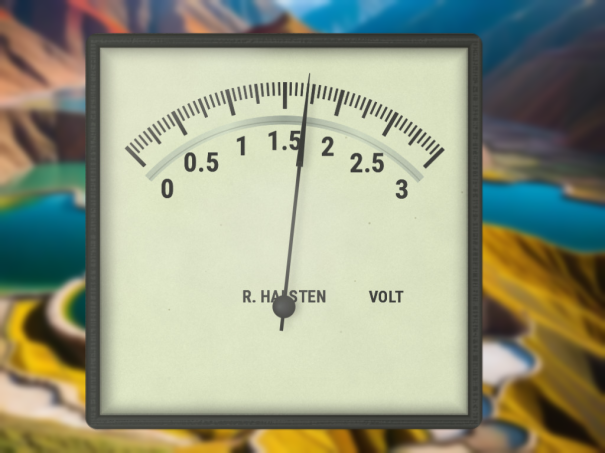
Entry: 1.7 V
